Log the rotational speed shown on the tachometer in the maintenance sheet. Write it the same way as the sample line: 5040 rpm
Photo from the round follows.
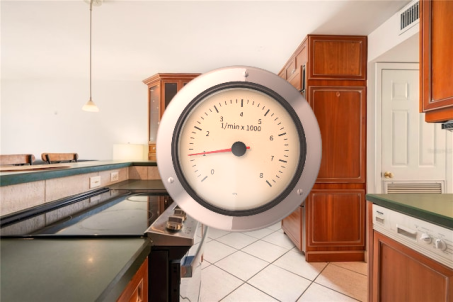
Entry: 1000 rpm
